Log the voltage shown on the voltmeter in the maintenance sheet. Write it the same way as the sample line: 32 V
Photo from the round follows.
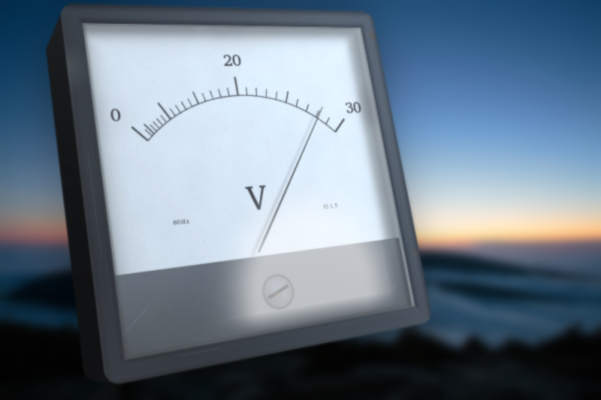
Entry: 28 V
